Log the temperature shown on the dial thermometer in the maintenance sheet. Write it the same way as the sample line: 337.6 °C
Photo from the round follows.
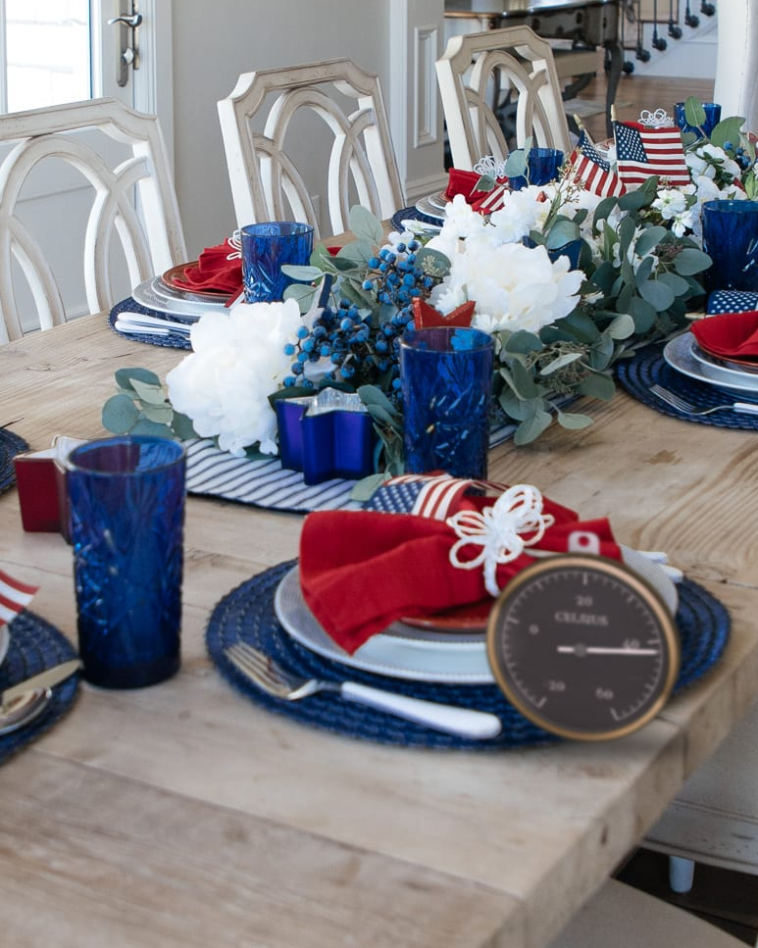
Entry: 42 °C
